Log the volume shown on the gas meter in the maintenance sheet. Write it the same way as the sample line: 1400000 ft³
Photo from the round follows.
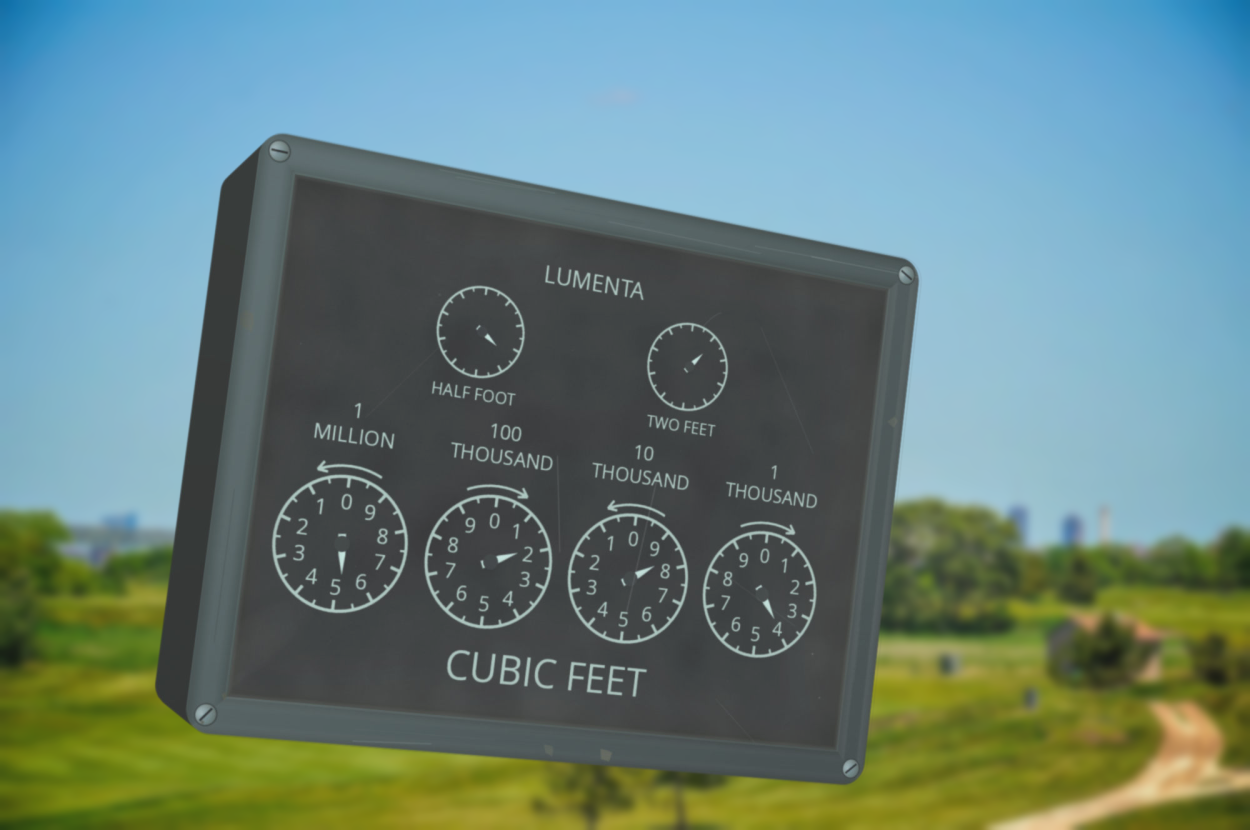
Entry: 518400 ft³
